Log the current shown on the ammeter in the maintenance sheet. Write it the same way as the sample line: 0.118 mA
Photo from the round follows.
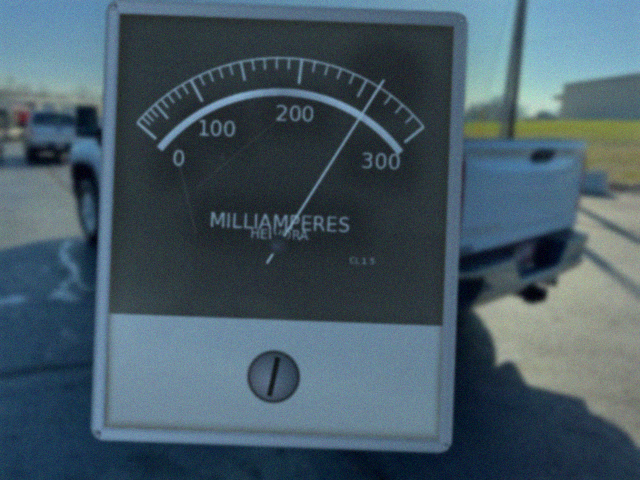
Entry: 260 mA
